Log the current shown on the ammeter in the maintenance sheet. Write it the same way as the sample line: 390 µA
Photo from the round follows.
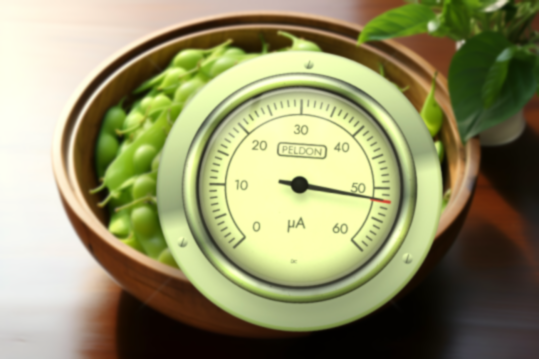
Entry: 52 µA
